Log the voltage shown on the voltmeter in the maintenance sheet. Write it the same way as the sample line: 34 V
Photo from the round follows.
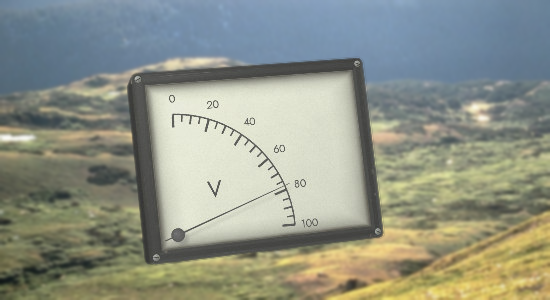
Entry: 77.5 V
